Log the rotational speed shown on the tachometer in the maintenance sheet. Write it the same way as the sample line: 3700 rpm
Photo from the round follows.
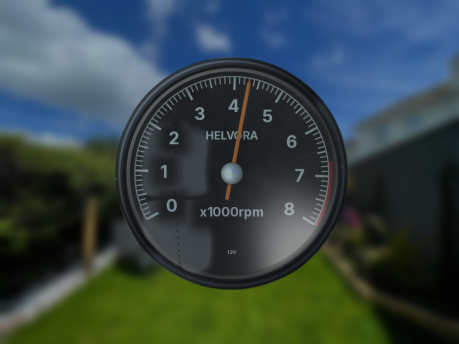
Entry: 4300 rpm
